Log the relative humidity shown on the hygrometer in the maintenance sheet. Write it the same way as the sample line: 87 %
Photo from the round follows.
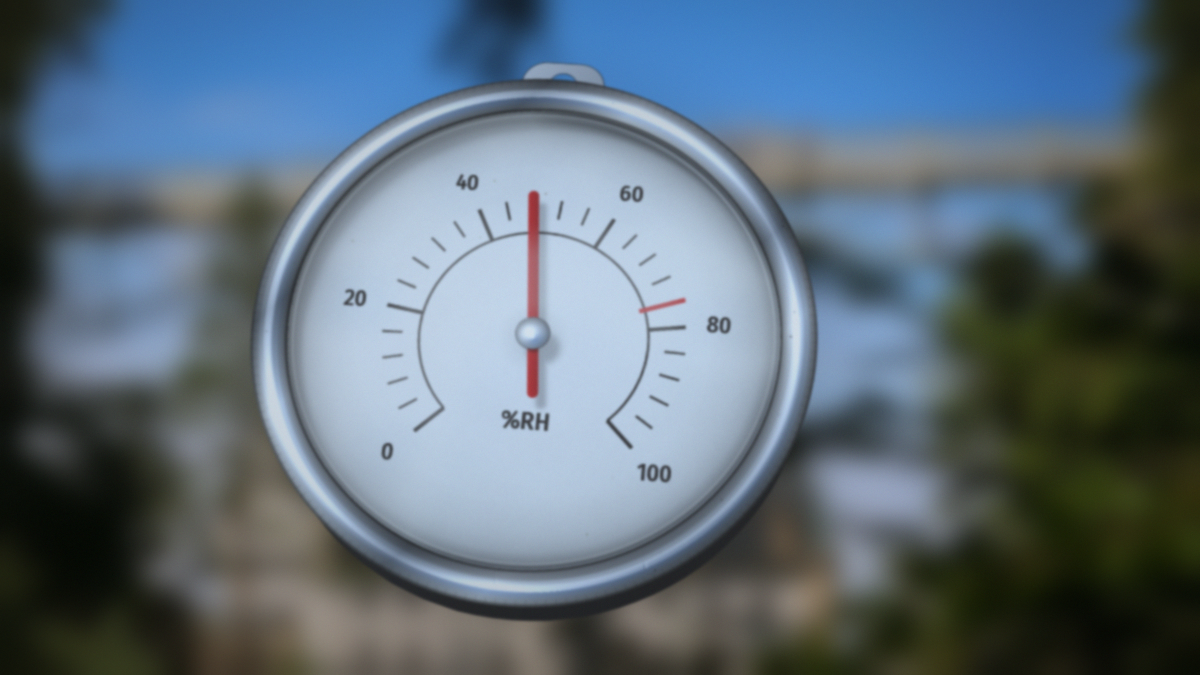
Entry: 48 %
